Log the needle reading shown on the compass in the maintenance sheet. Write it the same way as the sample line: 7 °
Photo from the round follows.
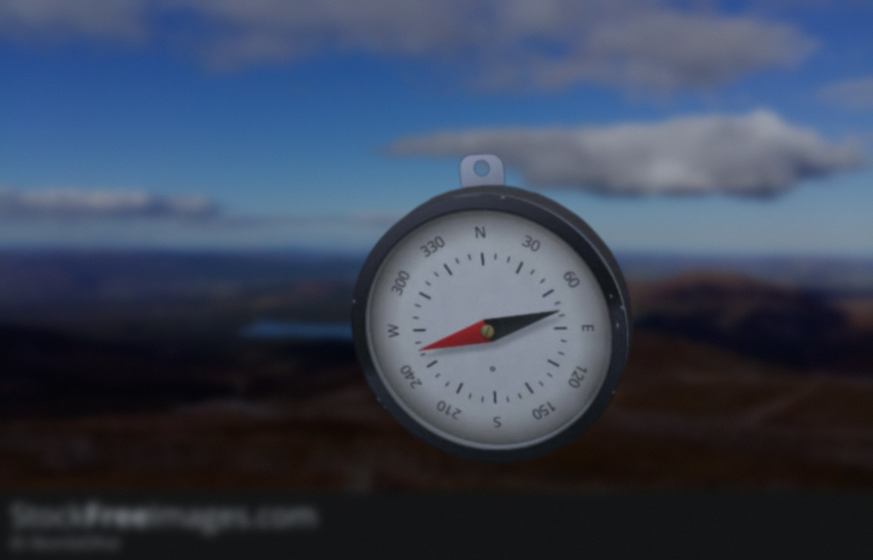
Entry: 255 °
